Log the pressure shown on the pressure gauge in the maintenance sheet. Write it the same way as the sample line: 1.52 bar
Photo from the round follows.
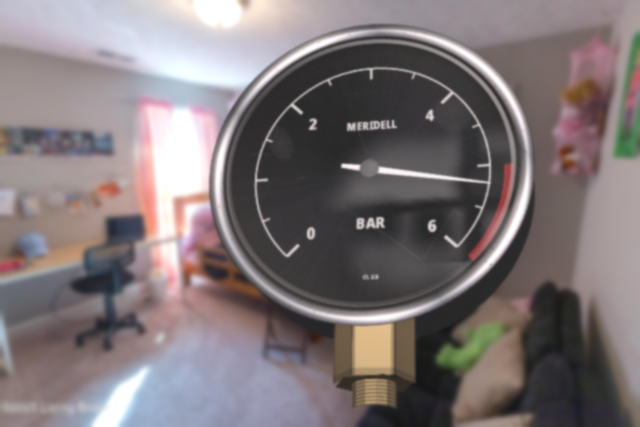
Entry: 5.25 bar
